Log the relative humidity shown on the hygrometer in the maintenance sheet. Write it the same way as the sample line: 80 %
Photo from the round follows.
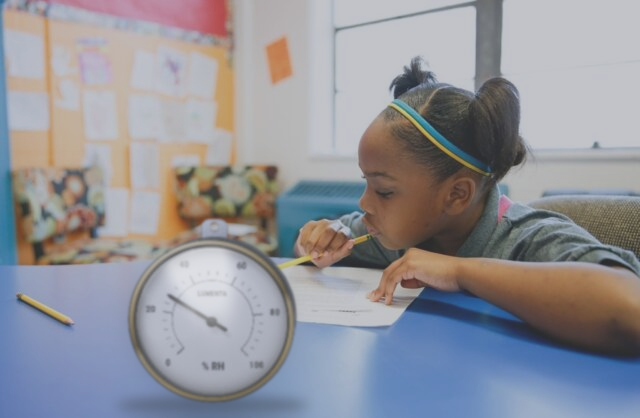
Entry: 28 %
